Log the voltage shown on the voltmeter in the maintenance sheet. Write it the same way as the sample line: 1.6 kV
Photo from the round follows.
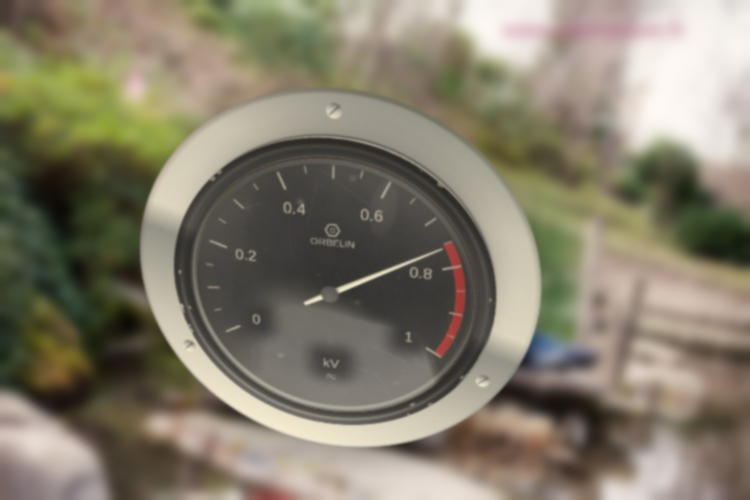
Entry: 0.75 kV
